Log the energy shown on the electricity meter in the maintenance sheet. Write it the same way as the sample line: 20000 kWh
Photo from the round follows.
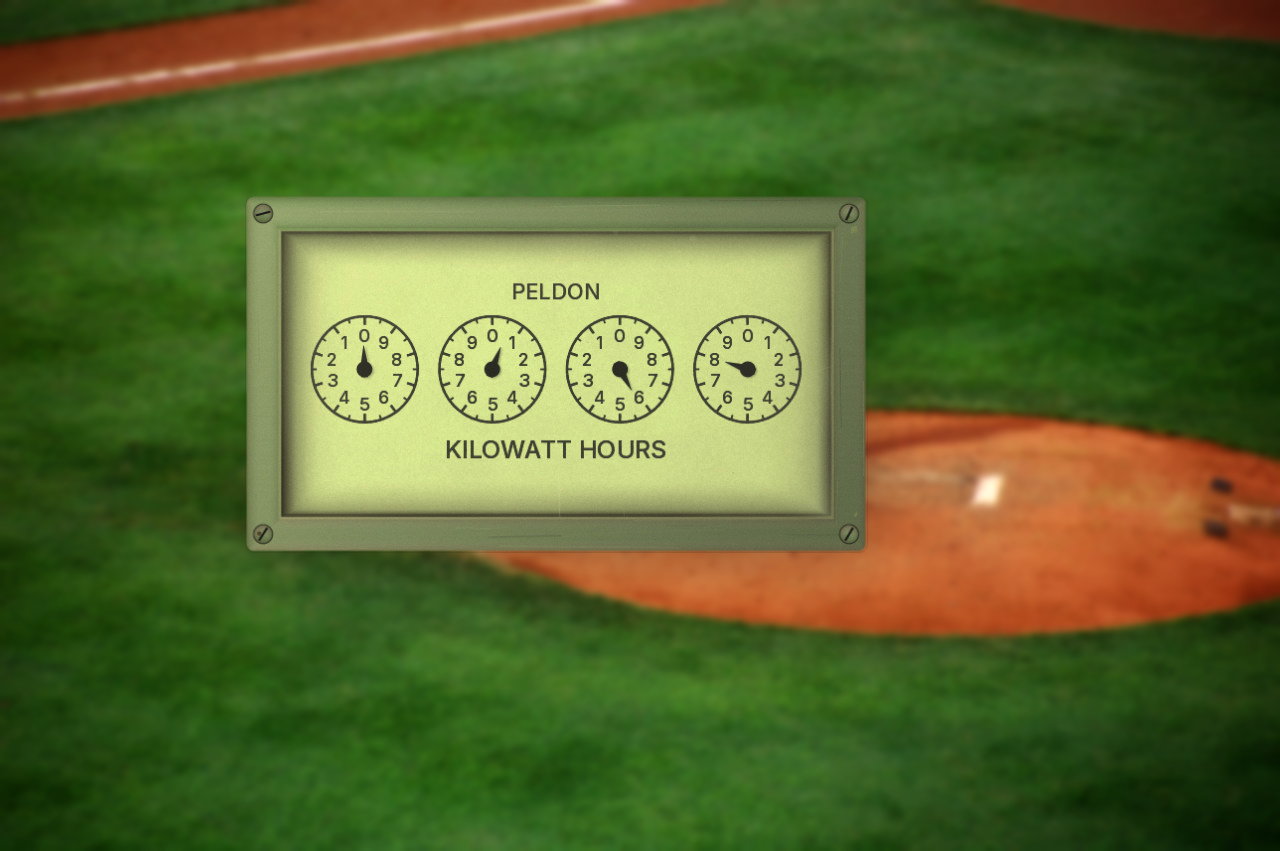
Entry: 58 kWh
